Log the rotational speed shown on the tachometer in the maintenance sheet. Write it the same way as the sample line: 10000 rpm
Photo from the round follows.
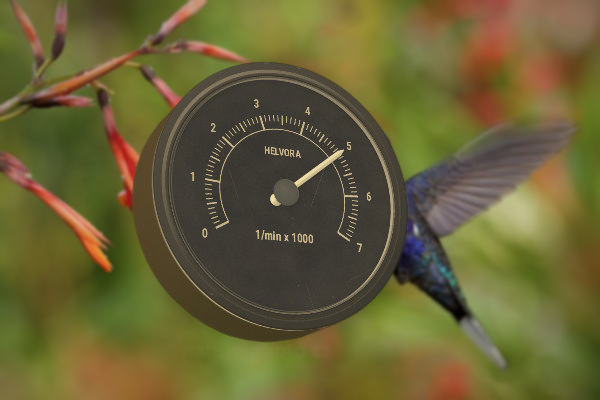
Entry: 5000 rpm
